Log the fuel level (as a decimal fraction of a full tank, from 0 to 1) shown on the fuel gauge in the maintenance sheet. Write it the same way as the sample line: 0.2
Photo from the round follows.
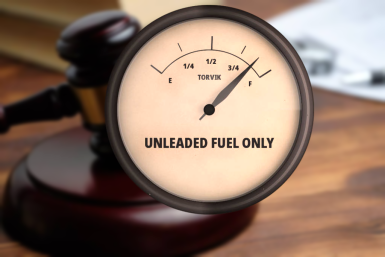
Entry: 0.875
